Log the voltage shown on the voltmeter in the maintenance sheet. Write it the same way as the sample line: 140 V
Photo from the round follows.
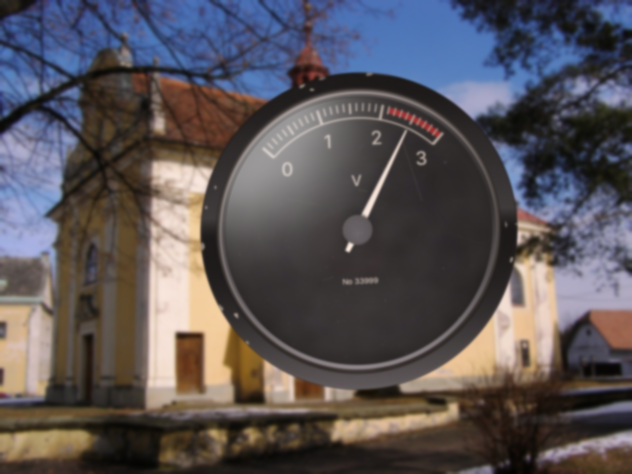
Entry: 2.5 V
